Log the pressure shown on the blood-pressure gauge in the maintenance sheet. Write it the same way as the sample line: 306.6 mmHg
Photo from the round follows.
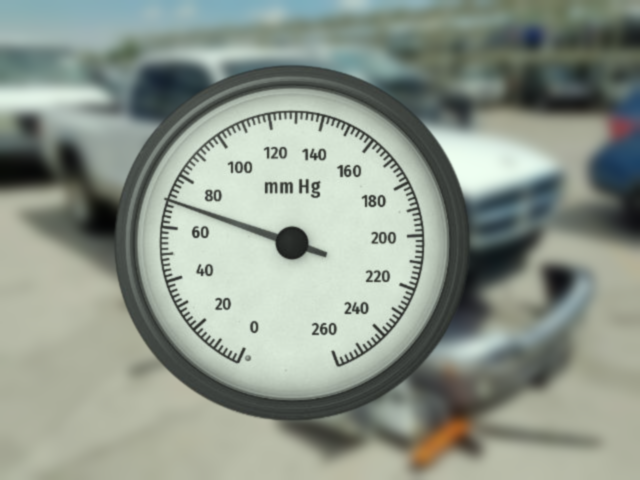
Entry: 70 mmHg
